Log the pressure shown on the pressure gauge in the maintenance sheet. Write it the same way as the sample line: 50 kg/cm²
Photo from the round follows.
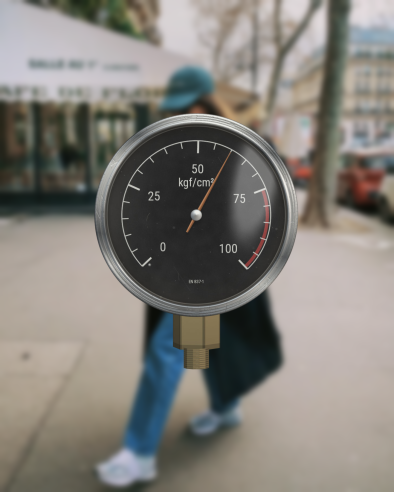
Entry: 60 kg/cm²
